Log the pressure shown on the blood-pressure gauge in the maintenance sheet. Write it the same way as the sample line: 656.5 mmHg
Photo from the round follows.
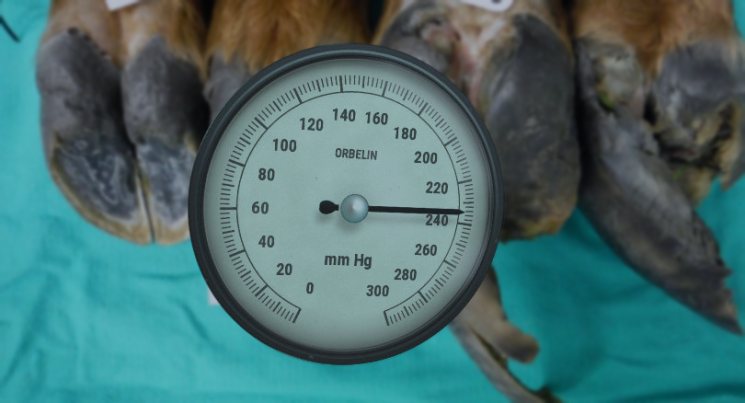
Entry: 234 mmHg
